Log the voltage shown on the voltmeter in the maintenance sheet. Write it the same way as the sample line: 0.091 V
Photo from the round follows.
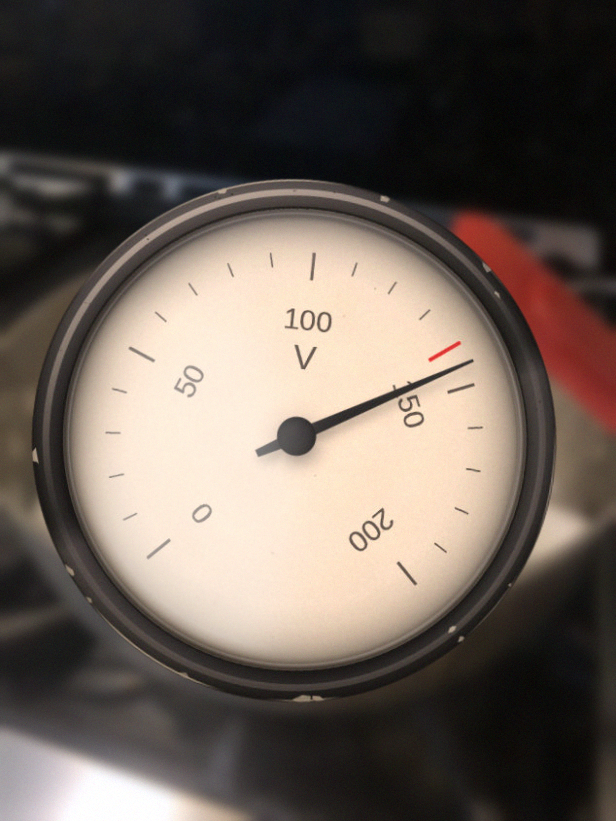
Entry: 145 V
